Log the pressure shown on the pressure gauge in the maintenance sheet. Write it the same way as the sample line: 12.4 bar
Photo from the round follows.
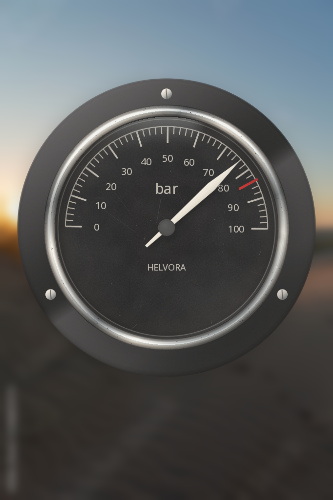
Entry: 76 bar
